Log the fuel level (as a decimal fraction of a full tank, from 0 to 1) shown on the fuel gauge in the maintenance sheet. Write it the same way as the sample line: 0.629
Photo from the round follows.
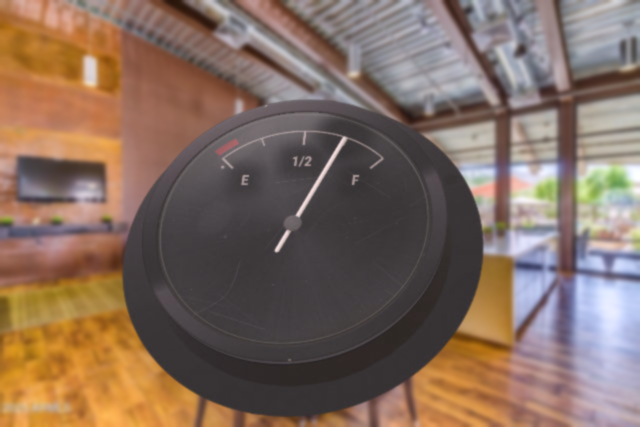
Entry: 0.75
